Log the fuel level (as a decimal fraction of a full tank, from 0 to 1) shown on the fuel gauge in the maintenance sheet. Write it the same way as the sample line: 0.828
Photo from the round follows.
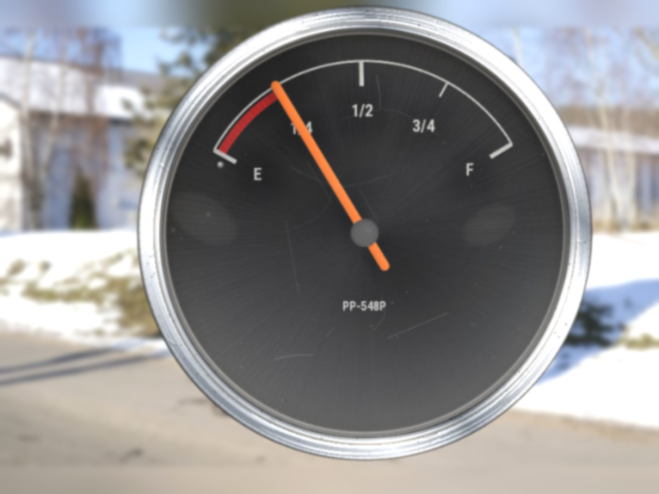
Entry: 0.25
